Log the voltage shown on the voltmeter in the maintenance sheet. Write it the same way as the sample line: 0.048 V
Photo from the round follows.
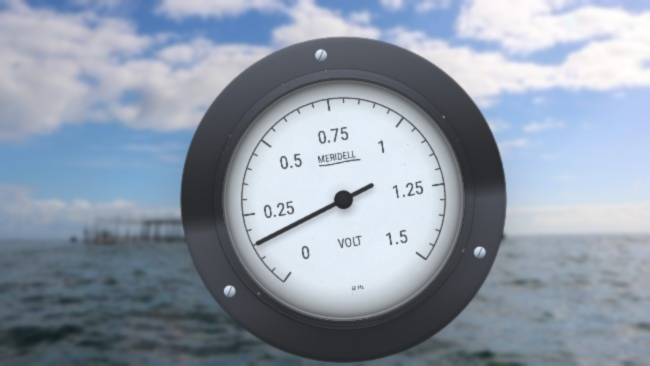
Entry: 0.15 V
